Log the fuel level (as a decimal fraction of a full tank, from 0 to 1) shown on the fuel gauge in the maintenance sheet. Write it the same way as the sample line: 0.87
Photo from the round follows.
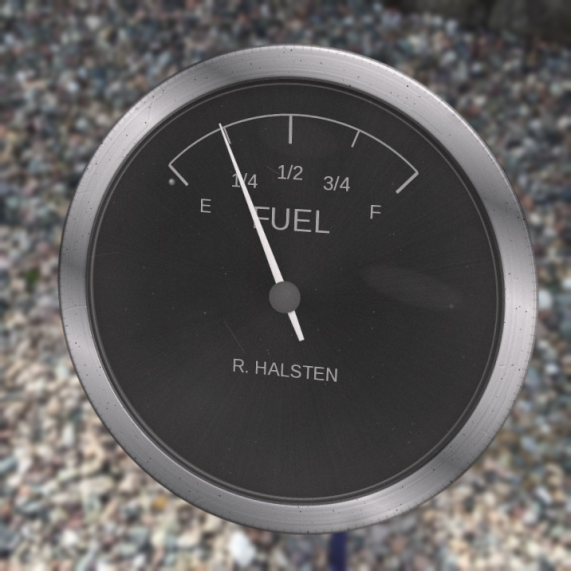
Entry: 0.25
